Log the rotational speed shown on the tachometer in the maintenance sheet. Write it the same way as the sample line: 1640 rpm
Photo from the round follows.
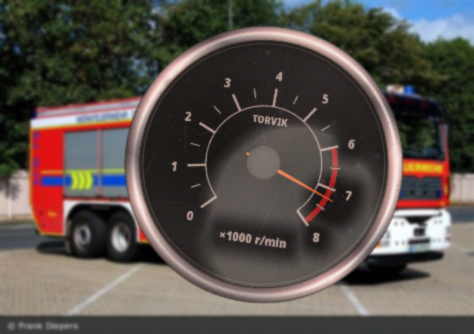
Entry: 7250 rpm
